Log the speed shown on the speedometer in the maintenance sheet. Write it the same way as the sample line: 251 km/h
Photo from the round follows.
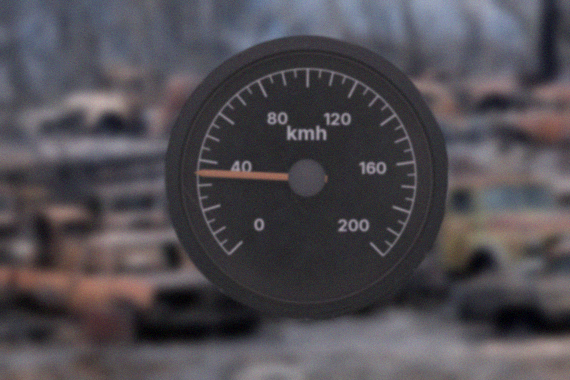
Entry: 35 km/h
